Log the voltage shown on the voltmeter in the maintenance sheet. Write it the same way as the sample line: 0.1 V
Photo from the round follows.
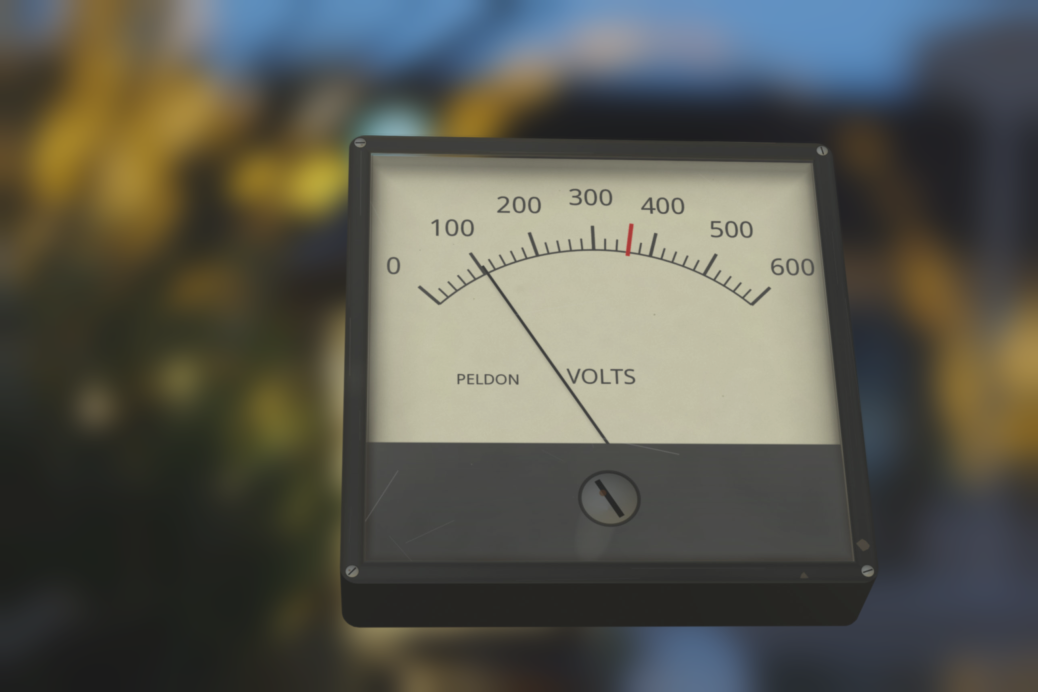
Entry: 100 V
